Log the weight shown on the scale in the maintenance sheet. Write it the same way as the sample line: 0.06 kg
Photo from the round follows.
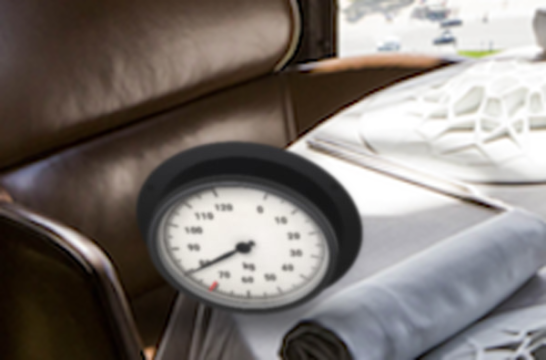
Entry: 80 kg
